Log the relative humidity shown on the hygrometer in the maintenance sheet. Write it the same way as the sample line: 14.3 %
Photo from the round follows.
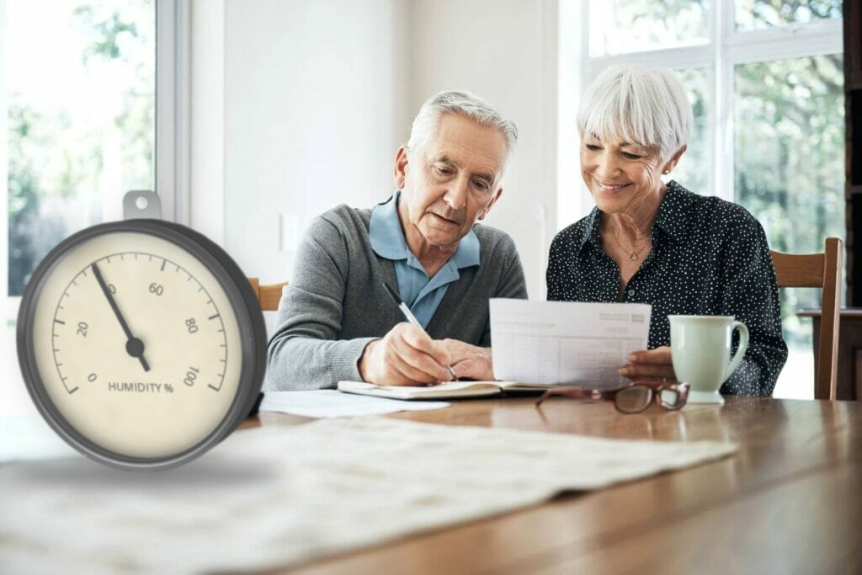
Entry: 40 %
